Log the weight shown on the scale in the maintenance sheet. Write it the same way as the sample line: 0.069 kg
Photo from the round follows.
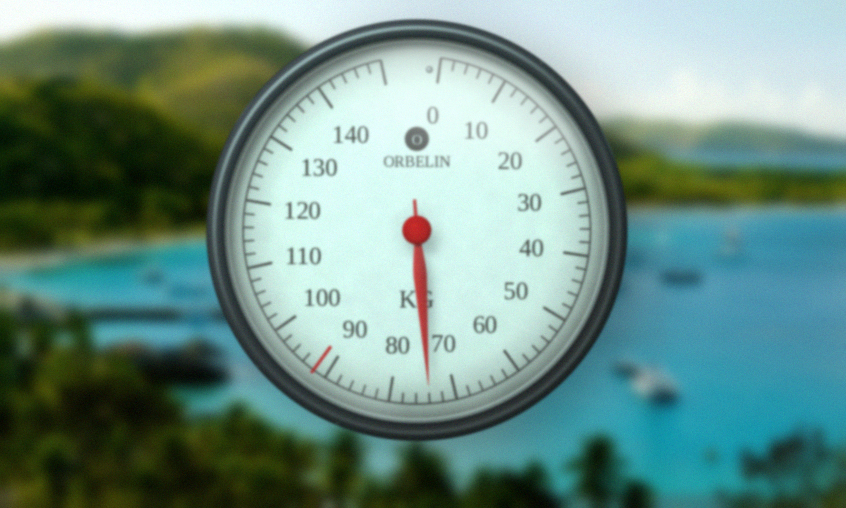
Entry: 74 kg
